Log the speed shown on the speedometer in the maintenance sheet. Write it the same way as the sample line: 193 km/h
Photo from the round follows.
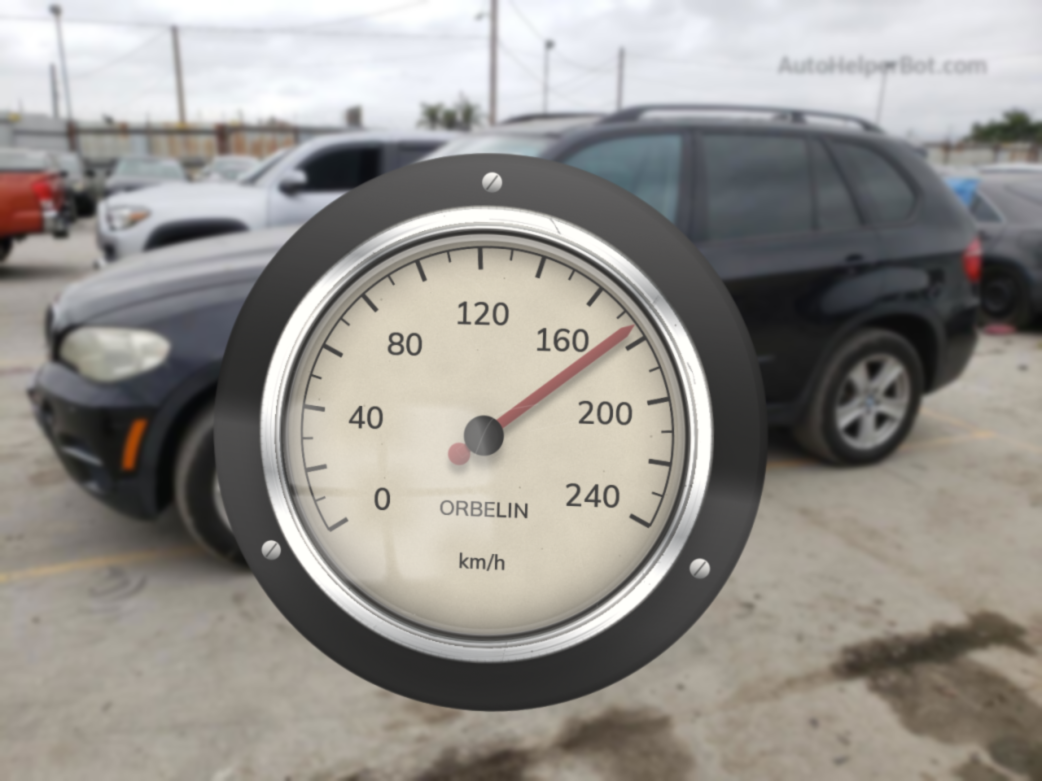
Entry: 175 km/h
